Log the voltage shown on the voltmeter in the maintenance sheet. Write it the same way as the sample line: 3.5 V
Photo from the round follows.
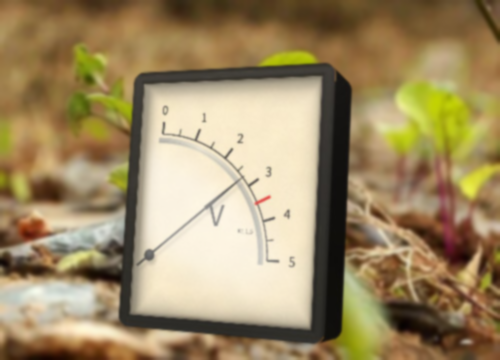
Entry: 2.75 V
